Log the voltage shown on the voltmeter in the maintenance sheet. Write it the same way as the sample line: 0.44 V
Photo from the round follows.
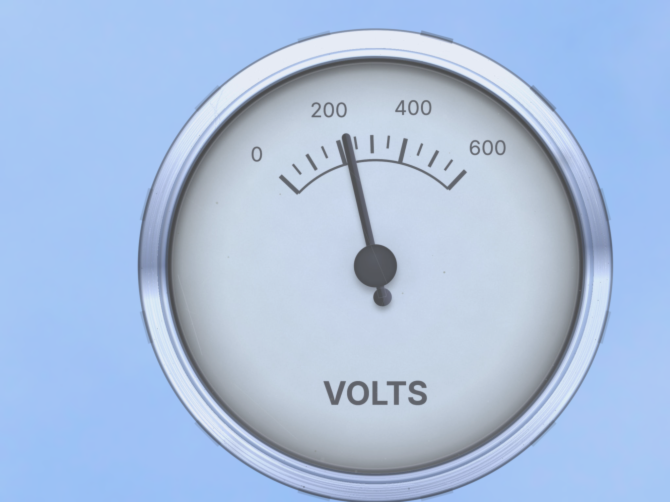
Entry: 225 V
